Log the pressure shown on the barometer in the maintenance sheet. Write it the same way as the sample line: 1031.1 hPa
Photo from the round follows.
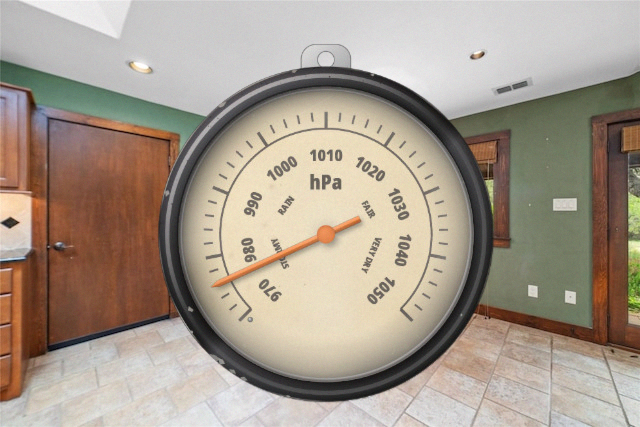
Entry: 976 hPa
